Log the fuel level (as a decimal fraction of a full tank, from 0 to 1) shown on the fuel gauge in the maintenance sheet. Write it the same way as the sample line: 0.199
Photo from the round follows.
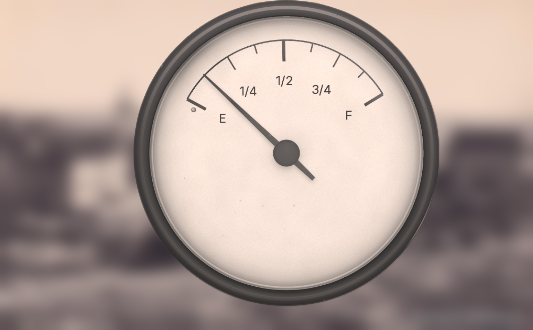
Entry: 0.125
